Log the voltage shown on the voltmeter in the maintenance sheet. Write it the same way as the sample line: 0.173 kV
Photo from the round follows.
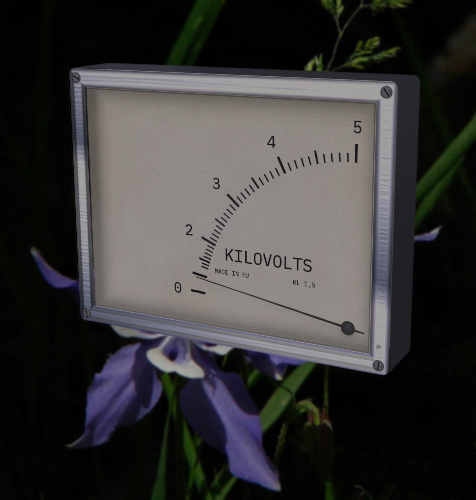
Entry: 1 kV
